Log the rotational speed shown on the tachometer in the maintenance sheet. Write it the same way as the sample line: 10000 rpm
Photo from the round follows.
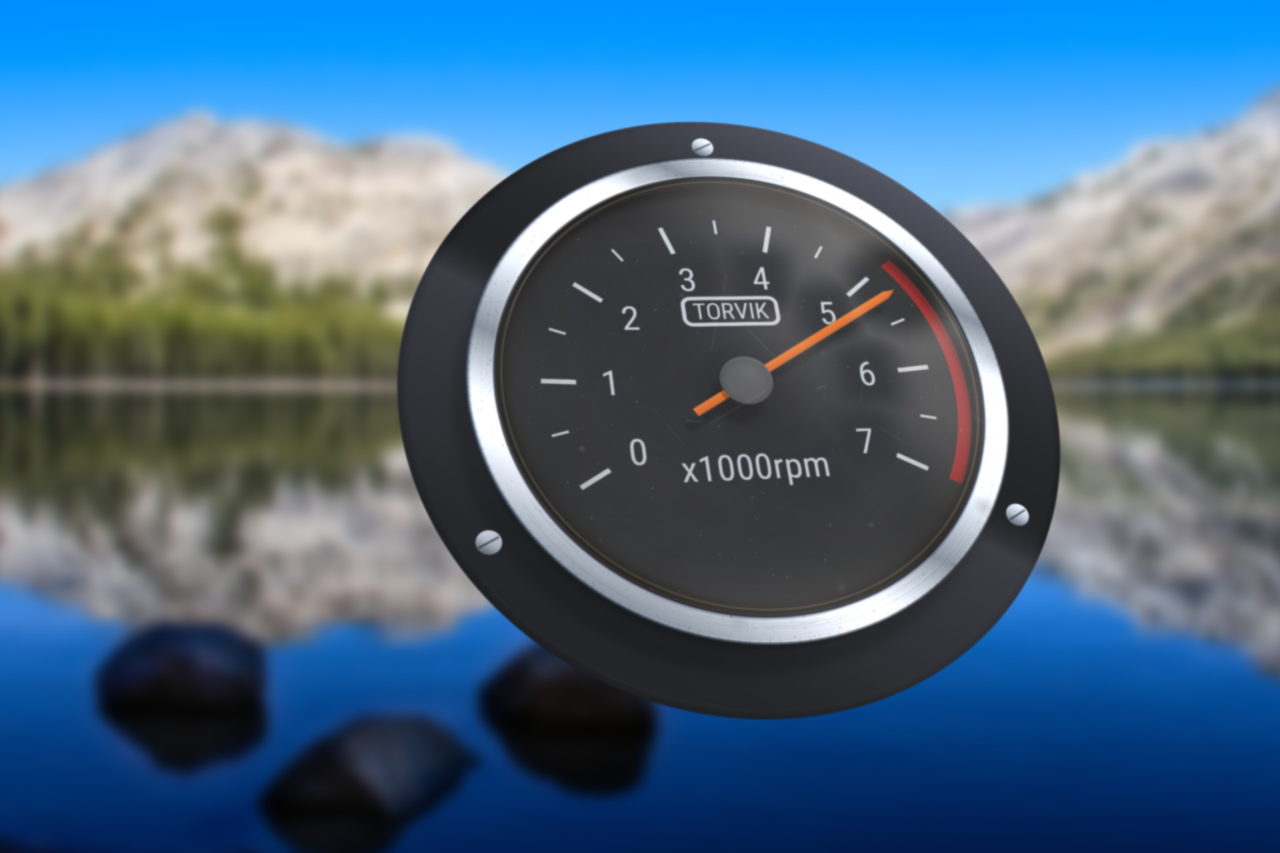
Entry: 5250 rpm
